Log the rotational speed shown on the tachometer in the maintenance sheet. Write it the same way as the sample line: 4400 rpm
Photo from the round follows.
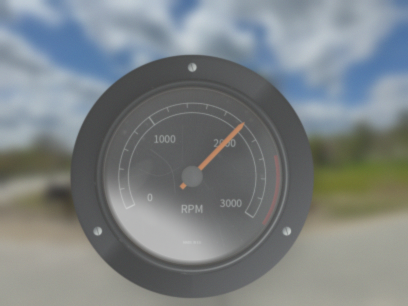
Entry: 2000 rpm
